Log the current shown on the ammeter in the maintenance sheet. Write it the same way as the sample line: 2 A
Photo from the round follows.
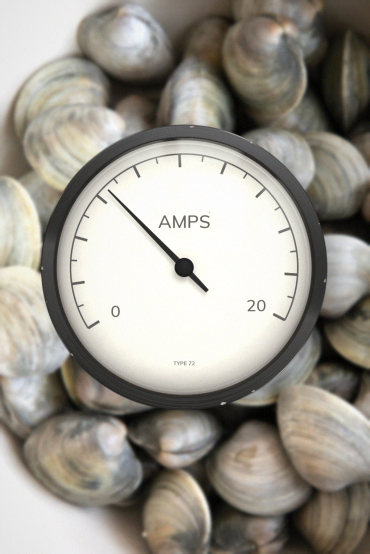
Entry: 6.5 A
